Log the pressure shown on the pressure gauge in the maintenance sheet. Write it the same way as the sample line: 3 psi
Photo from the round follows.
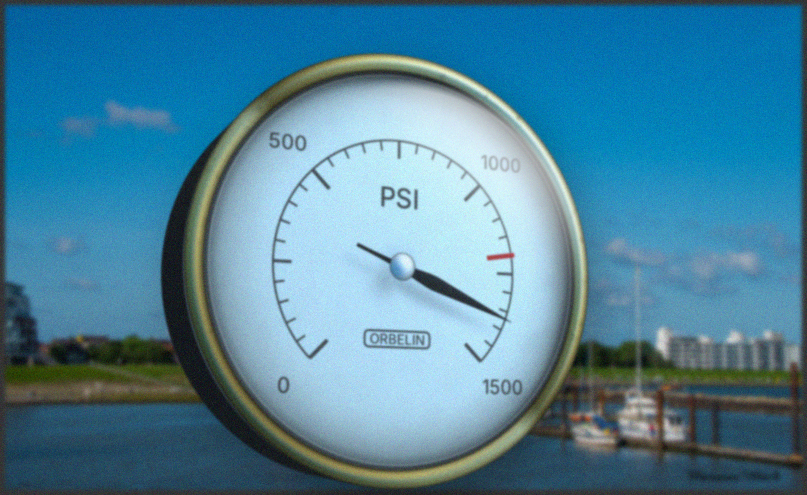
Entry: 1375 psi
